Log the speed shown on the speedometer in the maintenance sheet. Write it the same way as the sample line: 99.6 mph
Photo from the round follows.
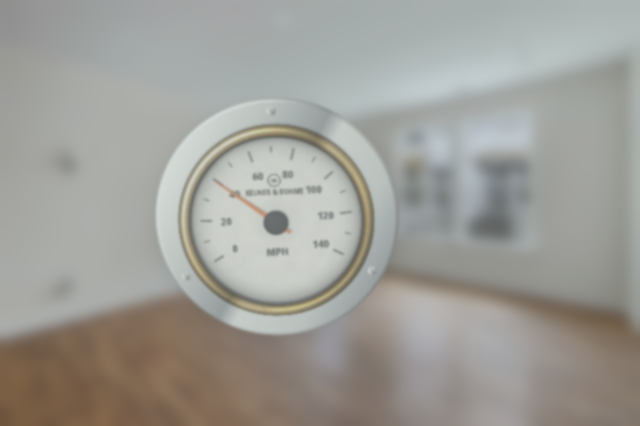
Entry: 40 mph
